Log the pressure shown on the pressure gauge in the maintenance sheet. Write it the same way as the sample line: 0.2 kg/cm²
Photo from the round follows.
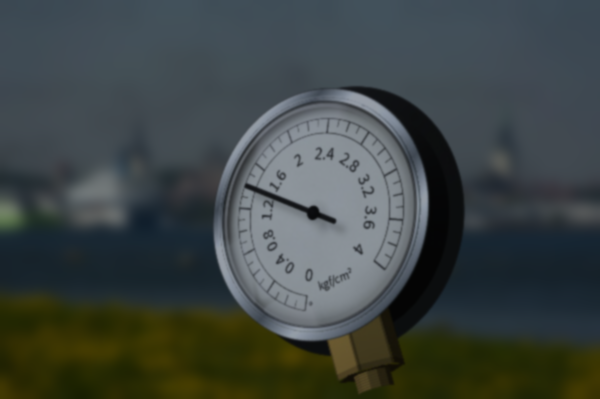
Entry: 1.4 kg/cm²
